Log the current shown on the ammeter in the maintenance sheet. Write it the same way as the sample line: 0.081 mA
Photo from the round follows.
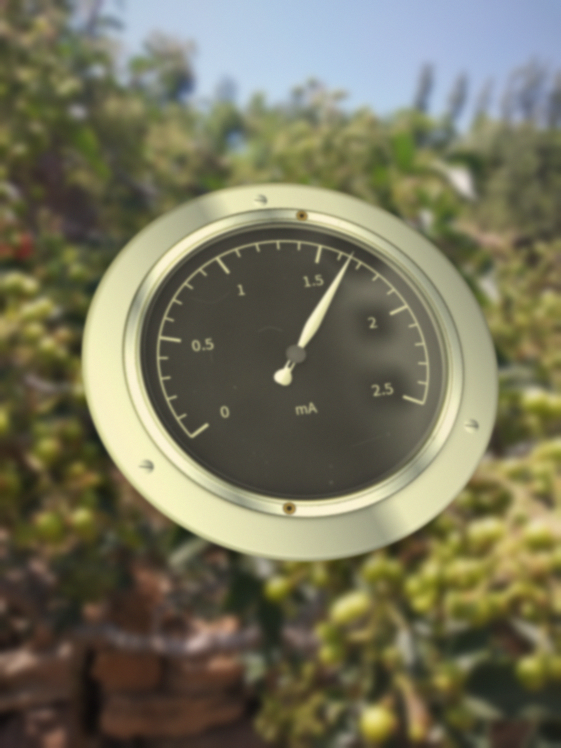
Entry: 1.65 mA
